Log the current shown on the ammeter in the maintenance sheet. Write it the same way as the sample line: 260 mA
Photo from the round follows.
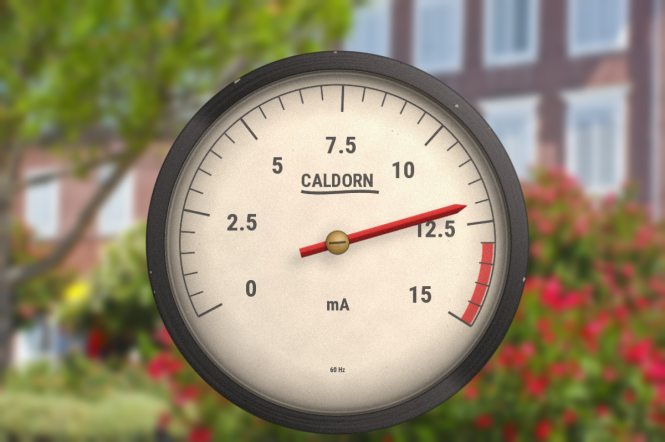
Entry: 12 mA
